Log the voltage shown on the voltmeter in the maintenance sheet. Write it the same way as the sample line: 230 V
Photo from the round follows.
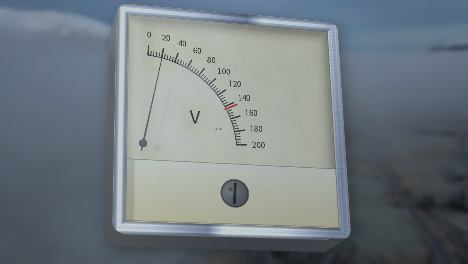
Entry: 20 V
